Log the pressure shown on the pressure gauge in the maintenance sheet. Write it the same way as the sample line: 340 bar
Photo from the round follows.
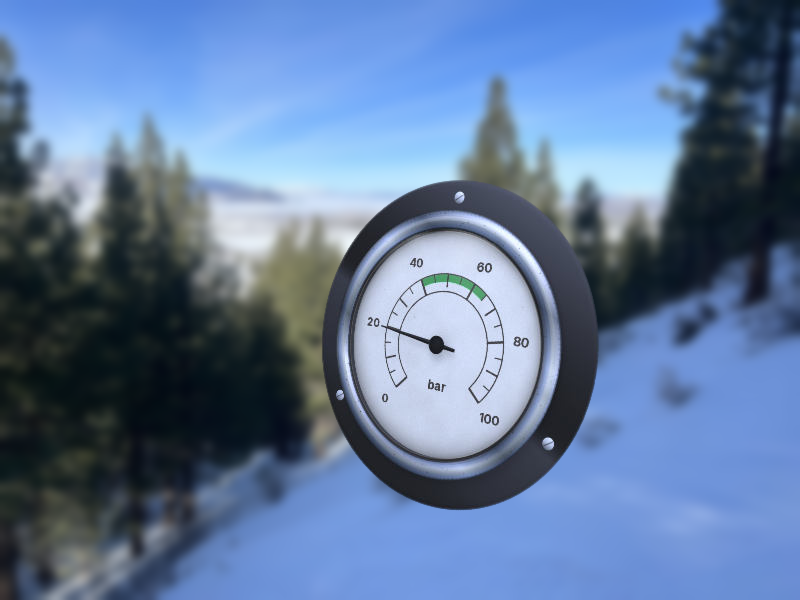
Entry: 20 bar
